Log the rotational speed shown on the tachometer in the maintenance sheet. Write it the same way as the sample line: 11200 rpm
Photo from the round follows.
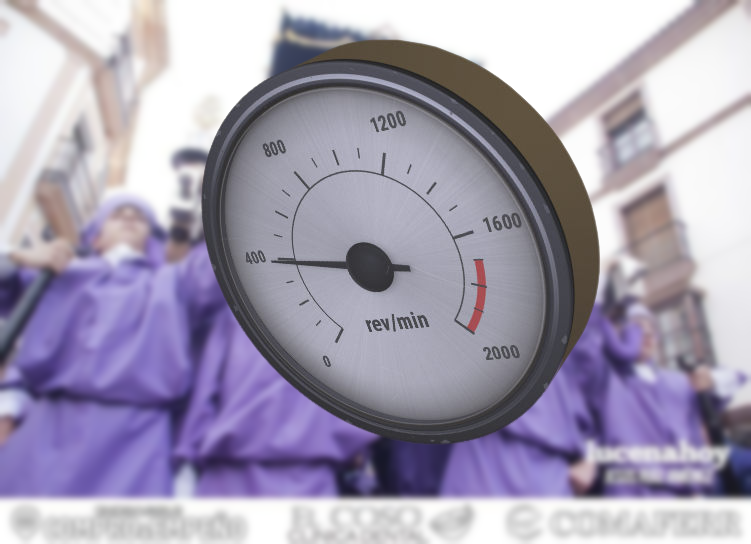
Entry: 400 rpm
